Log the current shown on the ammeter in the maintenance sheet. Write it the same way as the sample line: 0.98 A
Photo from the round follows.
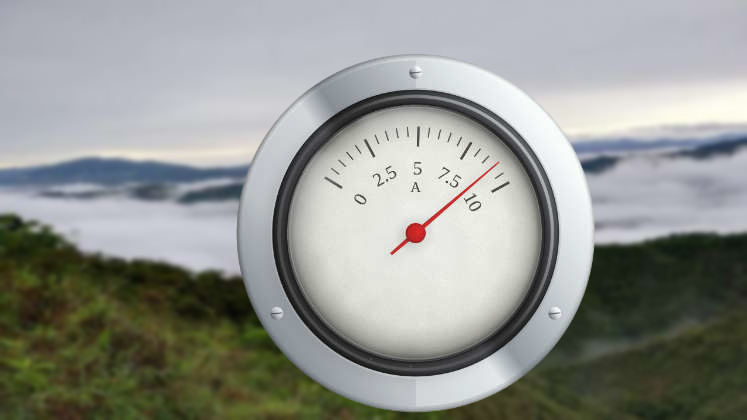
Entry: 9 A
